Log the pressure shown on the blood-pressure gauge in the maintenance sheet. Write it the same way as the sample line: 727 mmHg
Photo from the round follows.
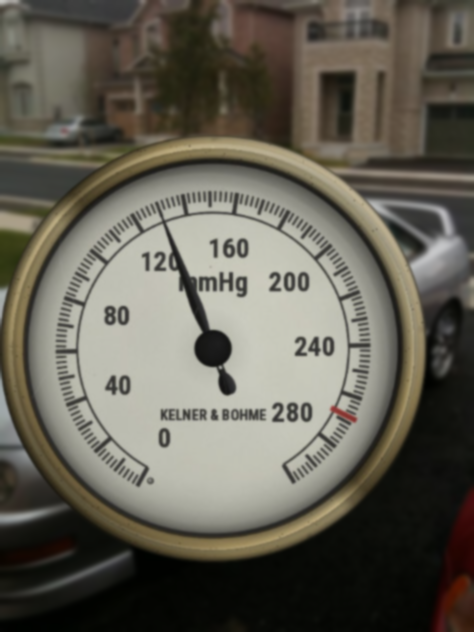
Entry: 130 mmHg
